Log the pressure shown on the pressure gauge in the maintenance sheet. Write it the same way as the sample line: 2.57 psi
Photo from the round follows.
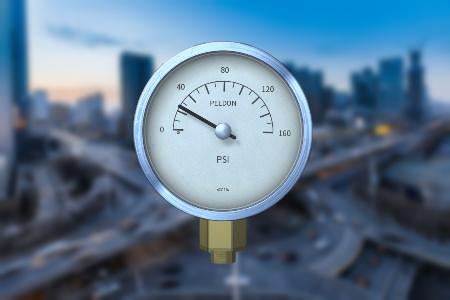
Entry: 25 psi
